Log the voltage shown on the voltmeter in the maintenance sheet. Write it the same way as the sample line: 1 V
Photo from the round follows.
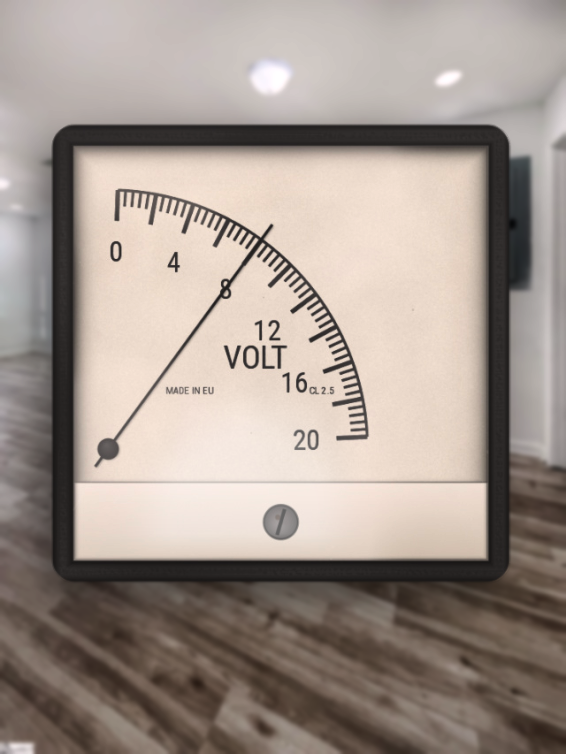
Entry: 8 V
